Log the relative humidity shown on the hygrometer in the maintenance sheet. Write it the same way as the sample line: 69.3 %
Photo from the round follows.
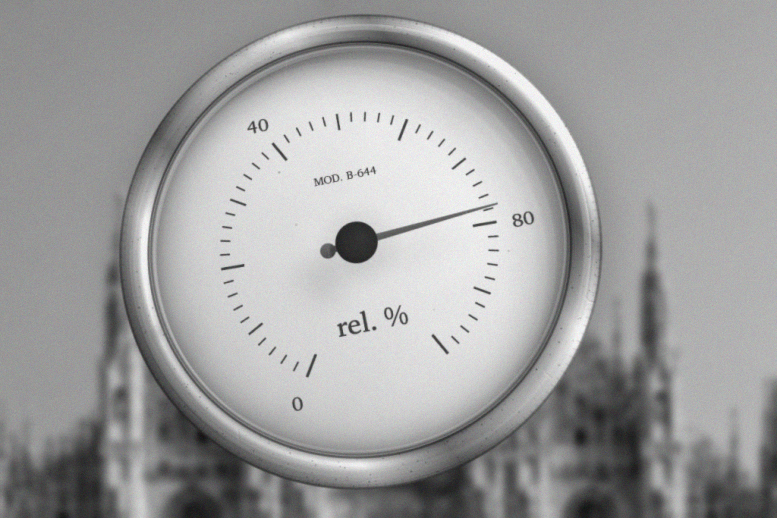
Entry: 78 %
